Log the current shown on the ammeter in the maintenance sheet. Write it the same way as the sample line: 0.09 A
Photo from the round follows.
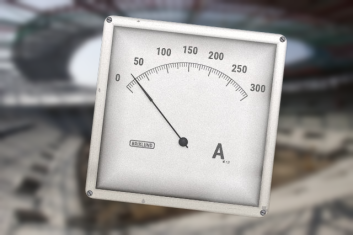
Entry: 25 A
